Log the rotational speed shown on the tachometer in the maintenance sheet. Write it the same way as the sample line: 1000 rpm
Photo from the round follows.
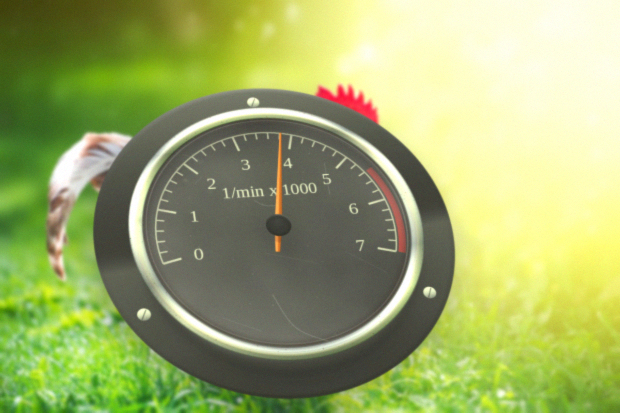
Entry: 3800 rpm
